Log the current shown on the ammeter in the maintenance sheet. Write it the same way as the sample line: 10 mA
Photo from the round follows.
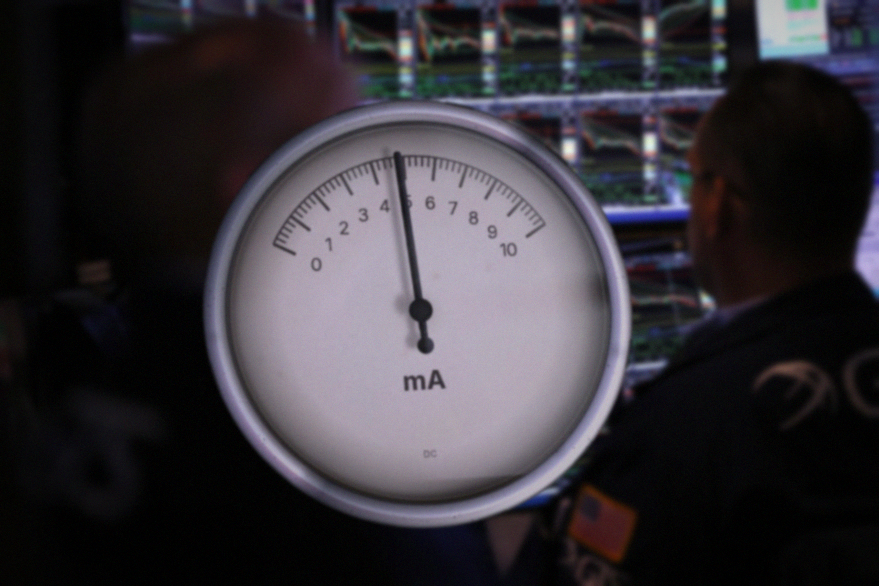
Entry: 4.8 mA
